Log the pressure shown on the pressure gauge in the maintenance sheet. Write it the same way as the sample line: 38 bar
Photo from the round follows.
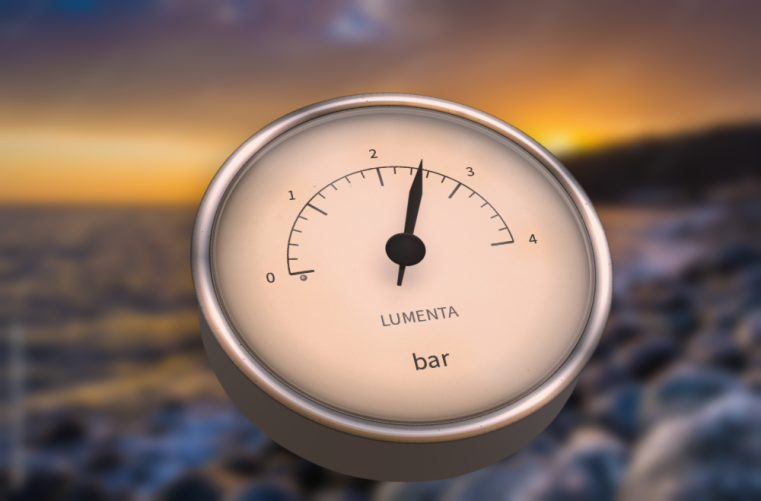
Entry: 2.5 bar
